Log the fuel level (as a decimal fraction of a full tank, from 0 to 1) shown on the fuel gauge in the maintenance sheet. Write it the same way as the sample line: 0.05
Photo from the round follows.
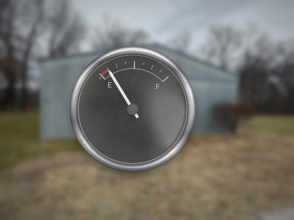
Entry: 0.125
